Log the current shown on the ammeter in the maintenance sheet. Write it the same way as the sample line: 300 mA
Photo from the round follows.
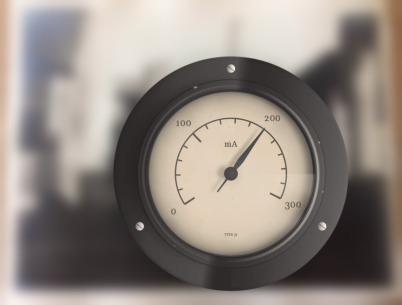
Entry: 200 mA
